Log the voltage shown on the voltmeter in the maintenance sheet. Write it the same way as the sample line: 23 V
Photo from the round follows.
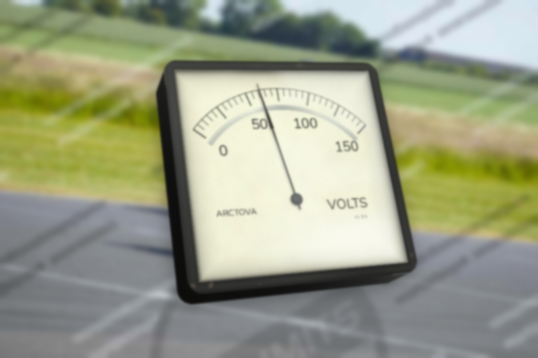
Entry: 60 V
